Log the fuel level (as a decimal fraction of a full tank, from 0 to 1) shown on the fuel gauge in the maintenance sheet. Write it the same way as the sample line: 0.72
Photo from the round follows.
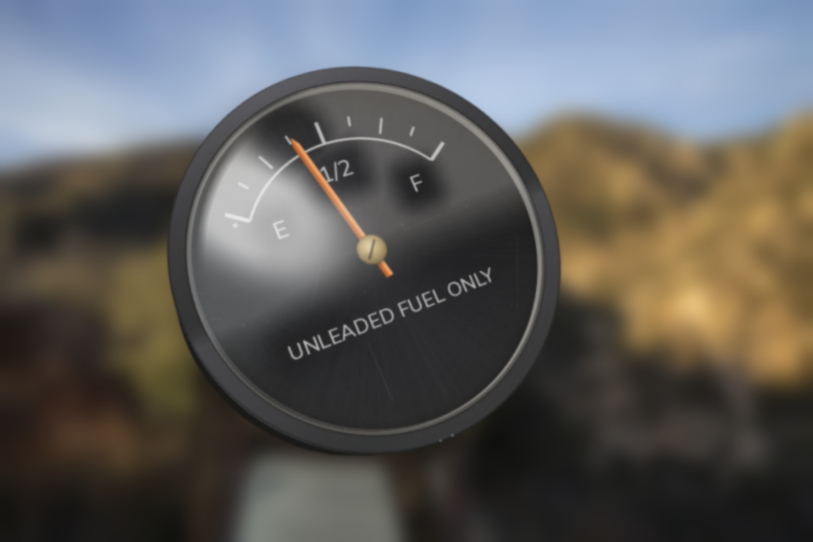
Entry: 0.375
